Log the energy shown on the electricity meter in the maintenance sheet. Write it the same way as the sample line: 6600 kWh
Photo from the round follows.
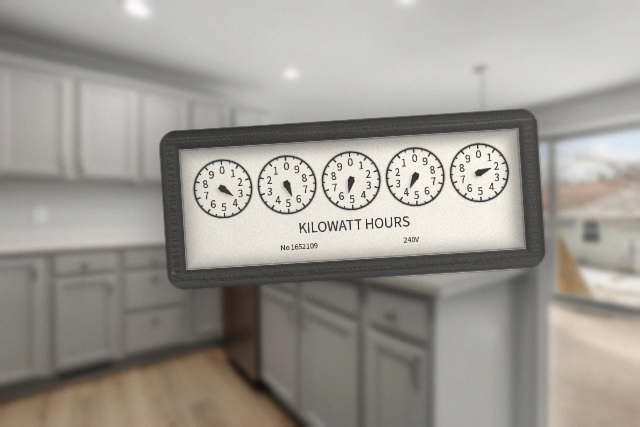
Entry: 35542 kWh
